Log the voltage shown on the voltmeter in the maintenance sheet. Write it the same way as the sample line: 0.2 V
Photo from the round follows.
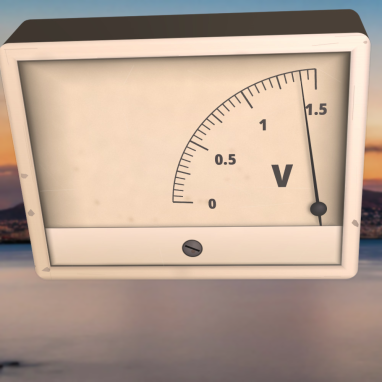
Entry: 1.4 V
